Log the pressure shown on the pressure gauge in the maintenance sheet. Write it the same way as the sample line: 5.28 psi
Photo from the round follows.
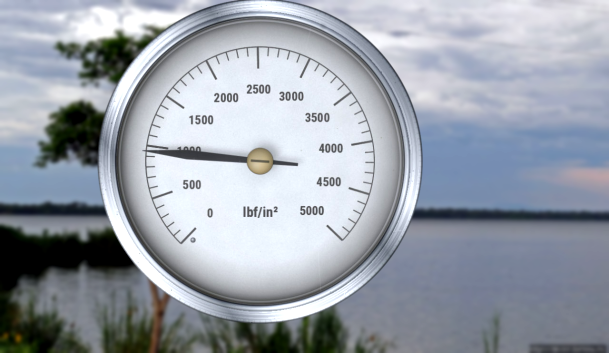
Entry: 950 psi
